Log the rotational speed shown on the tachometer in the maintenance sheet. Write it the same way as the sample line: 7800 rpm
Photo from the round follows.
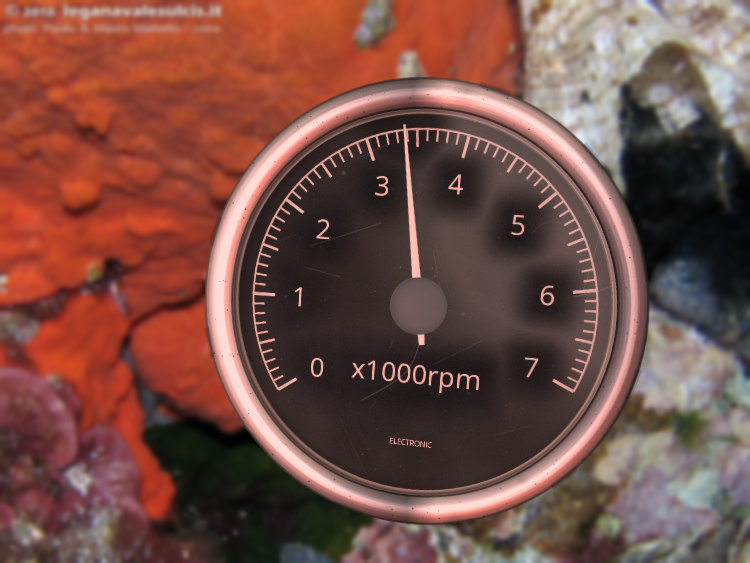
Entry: 3400 rpm
